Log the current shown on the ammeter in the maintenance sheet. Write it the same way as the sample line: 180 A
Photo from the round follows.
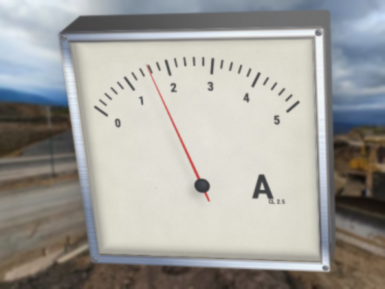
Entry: 1.6 A
